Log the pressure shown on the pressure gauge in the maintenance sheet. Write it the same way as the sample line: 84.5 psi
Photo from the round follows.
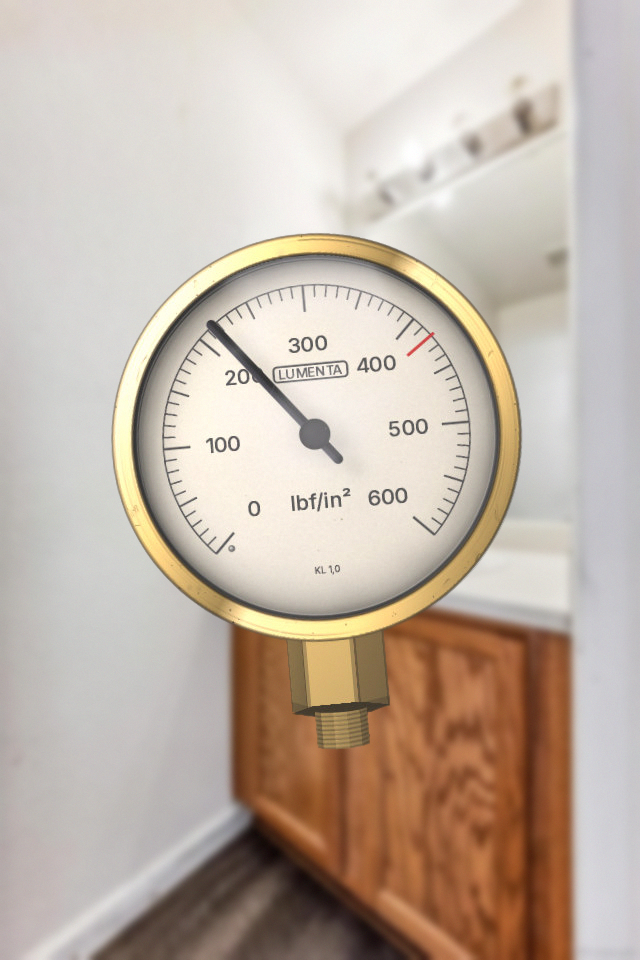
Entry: 215 psi
